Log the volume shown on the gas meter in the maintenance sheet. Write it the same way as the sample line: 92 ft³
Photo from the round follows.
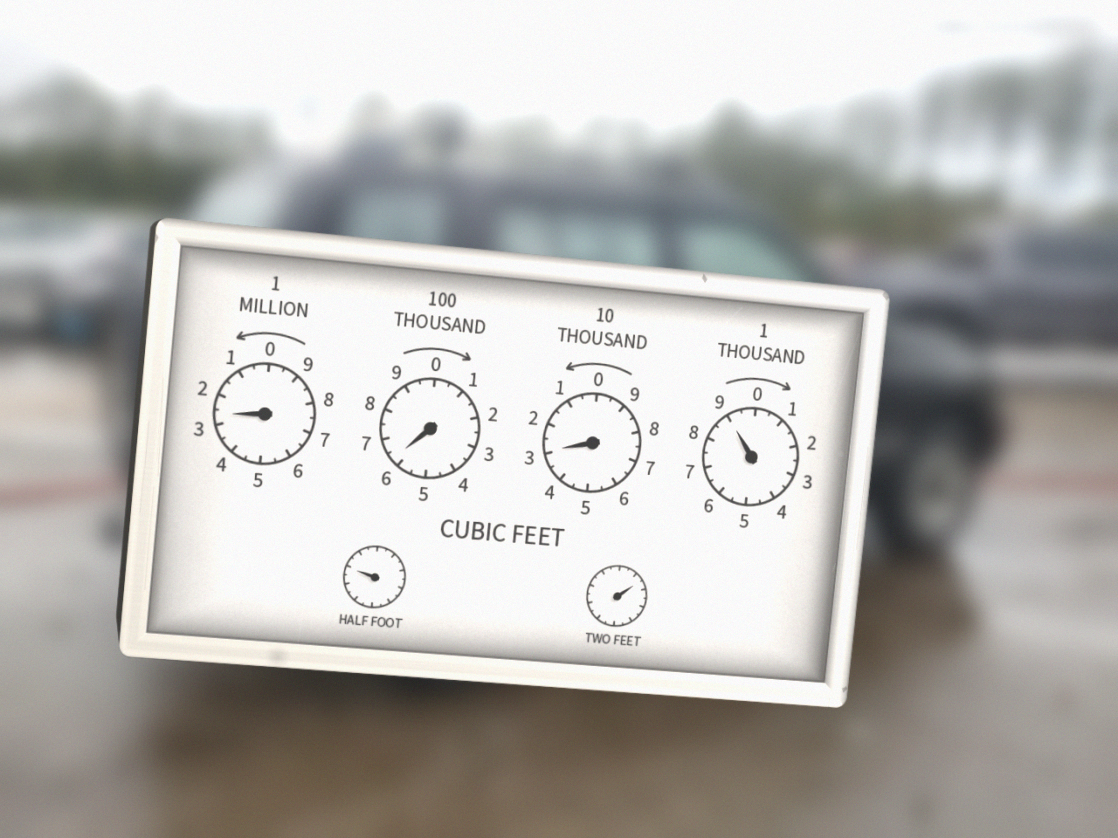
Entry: 262900 ft³
